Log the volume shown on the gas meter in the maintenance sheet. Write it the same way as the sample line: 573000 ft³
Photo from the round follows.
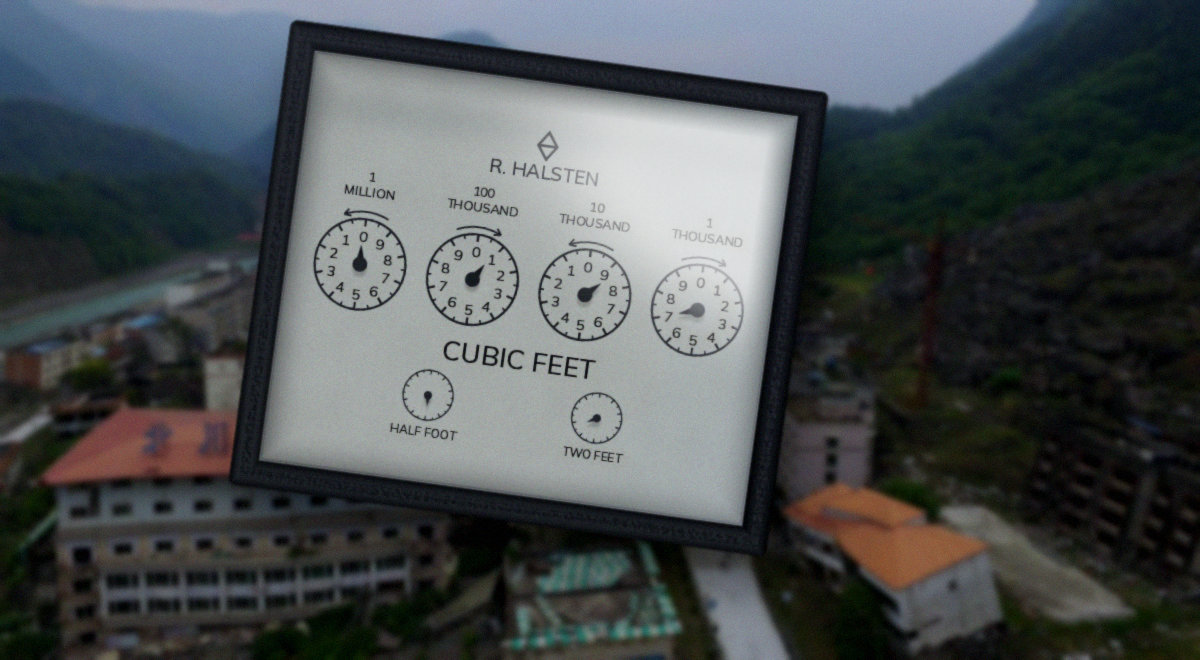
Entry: 8700 ft³
